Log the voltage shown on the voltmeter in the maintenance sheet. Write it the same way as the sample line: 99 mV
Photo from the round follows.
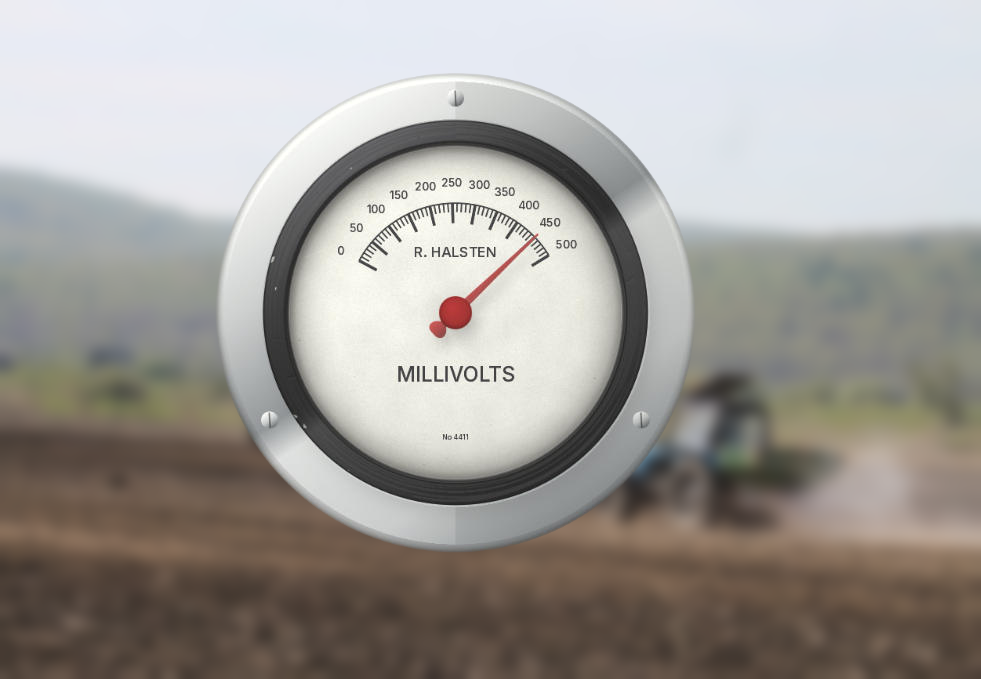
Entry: 450 mV
